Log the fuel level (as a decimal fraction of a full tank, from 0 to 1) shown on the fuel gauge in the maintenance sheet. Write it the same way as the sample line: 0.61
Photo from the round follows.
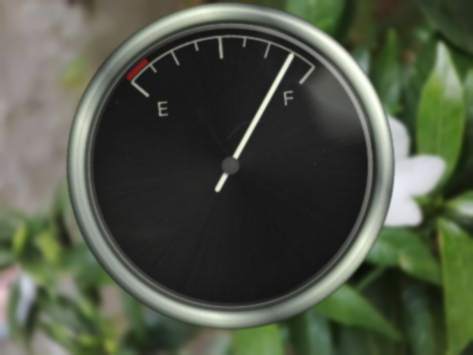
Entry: 0.875
